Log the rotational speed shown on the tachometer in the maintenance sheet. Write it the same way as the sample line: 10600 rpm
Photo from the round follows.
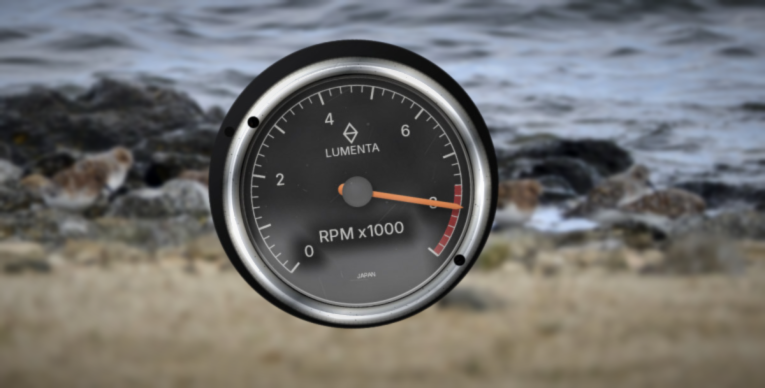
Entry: 8000 rpm
